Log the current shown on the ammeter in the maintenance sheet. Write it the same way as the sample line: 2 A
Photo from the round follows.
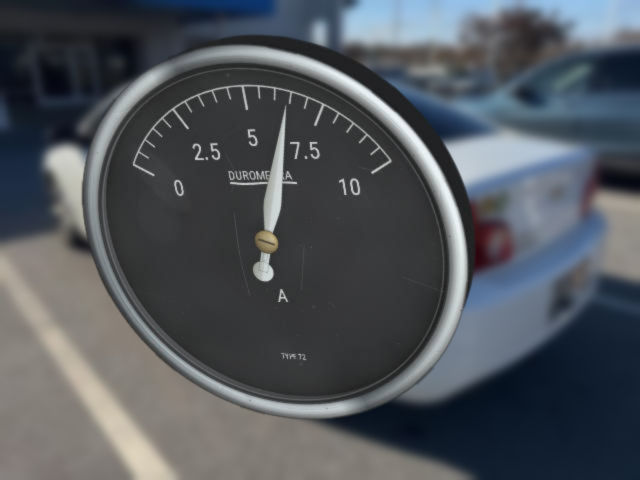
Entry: 6.5 A
